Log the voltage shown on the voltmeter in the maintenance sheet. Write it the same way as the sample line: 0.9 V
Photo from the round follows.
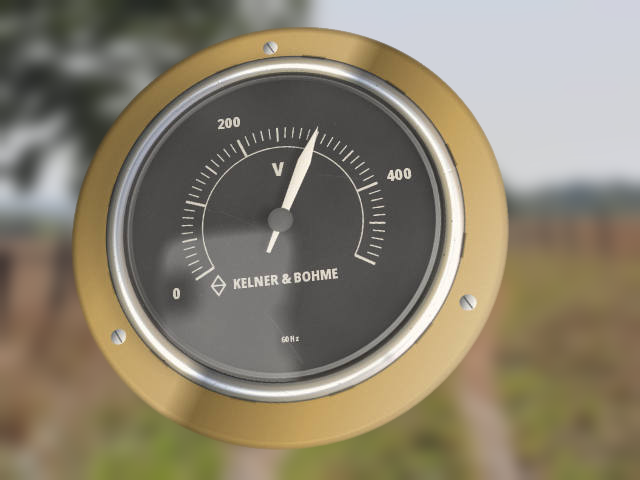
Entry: 300 V
